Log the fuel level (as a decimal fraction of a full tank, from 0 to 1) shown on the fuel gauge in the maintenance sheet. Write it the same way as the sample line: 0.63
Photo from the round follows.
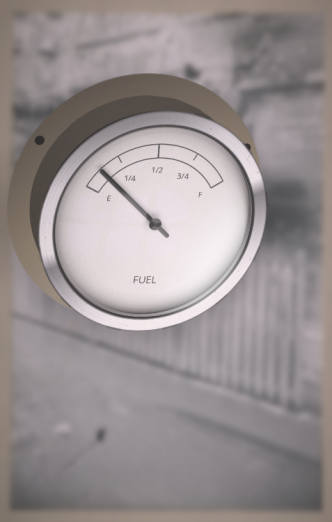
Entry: 0.125
